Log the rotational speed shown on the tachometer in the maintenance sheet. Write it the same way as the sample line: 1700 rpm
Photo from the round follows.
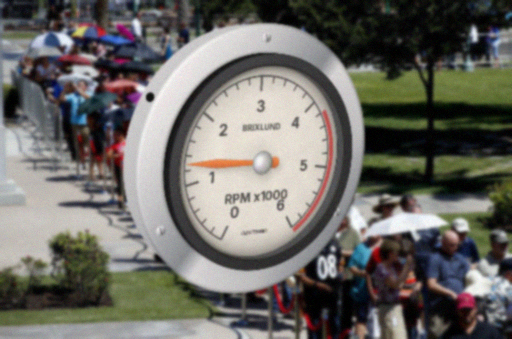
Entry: 1300 rpm
